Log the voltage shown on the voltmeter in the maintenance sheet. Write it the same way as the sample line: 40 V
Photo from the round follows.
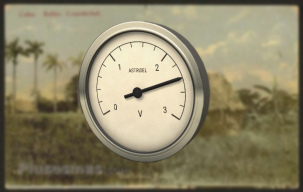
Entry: 2.4 V
